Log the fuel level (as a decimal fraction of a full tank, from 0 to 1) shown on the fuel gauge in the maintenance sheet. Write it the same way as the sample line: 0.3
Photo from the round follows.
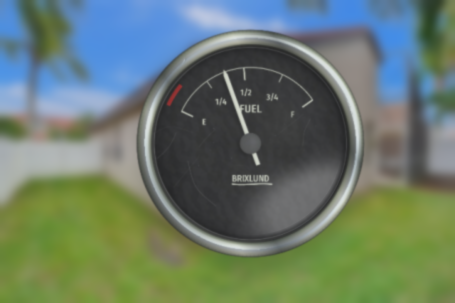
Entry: 0.375
